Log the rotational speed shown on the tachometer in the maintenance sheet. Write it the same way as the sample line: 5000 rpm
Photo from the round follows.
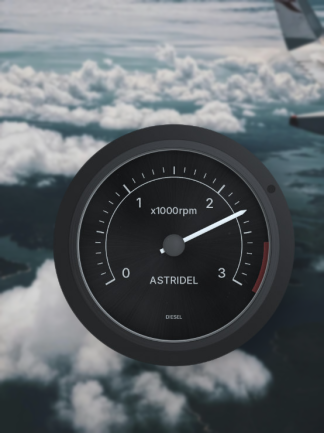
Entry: 2300 rpm
